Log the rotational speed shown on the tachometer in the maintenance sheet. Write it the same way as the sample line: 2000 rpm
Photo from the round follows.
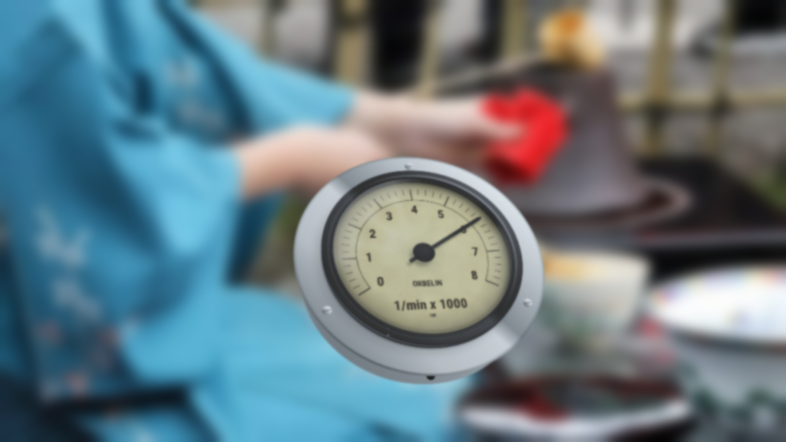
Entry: 6000 rpm
